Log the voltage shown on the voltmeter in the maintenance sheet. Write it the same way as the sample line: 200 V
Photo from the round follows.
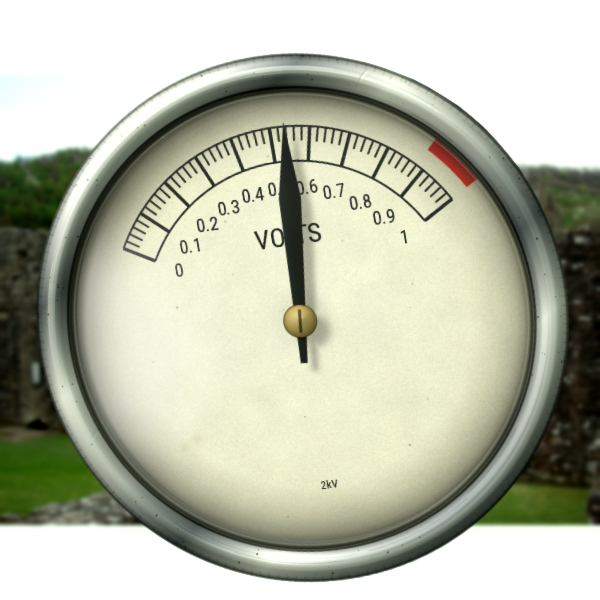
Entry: 0.54 V
